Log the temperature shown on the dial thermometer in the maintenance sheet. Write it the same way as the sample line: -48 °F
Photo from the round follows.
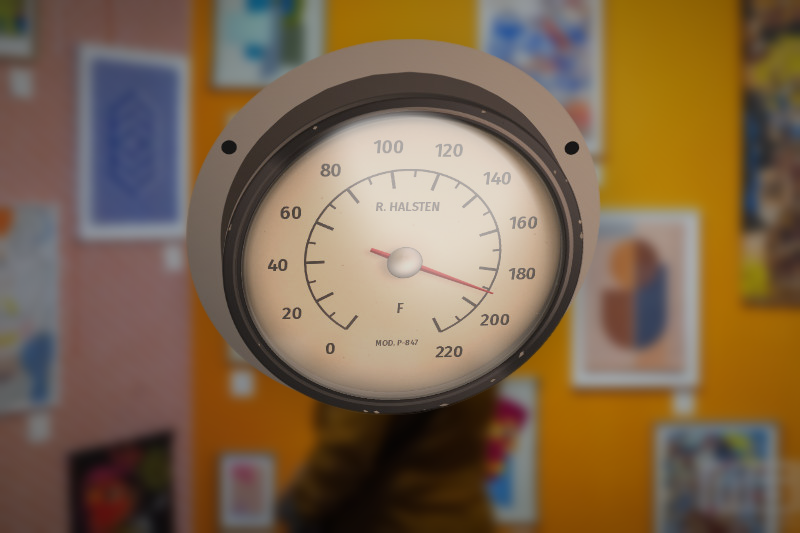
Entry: 190 °F
